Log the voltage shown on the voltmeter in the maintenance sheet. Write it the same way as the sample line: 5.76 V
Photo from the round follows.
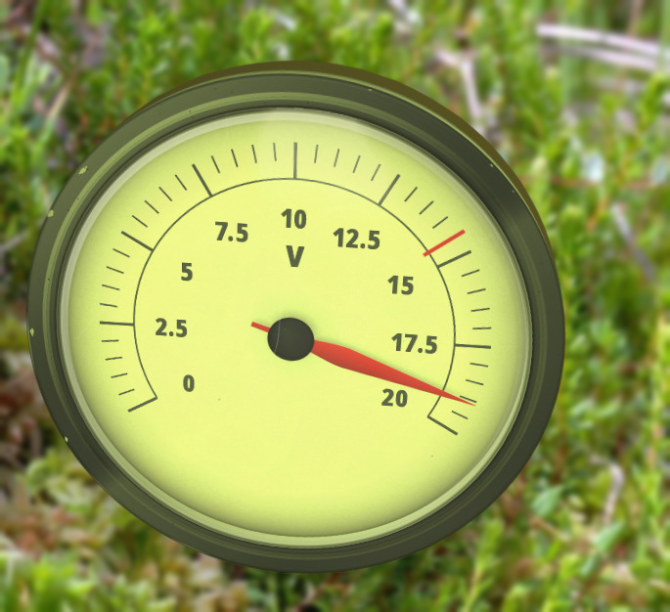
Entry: 19 V
